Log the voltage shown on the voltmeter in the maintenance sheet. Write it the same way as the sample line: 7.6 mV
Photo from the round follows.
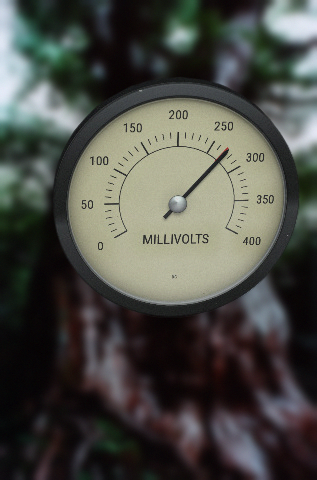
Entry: 270 mV
